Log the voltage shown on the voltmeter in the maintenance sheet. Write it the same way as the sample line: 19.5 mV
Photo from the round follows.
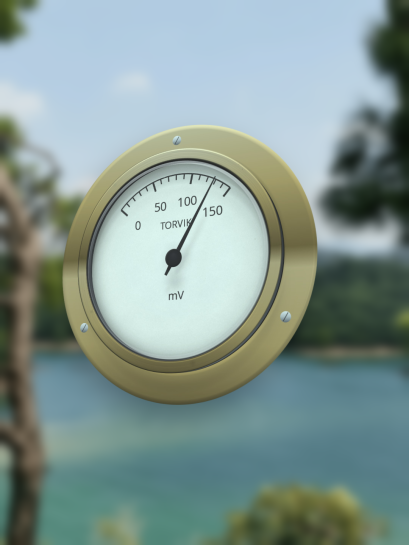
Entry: 130 mV
